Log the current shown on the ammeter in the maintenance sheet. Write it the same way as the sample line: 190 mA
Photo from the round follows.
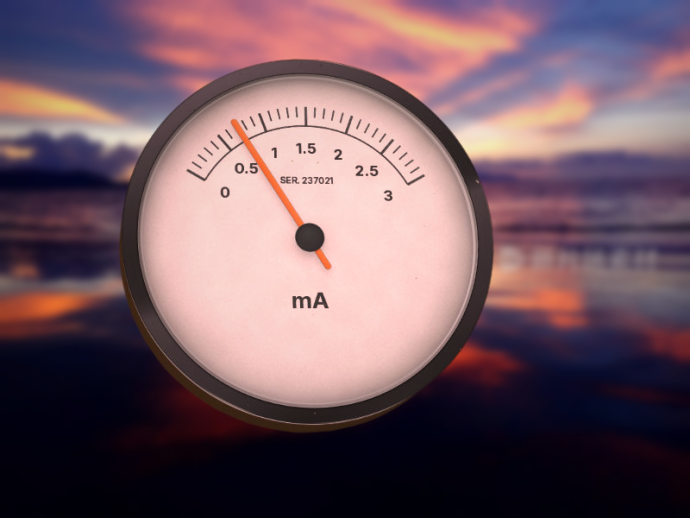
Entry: 0.7 mA
